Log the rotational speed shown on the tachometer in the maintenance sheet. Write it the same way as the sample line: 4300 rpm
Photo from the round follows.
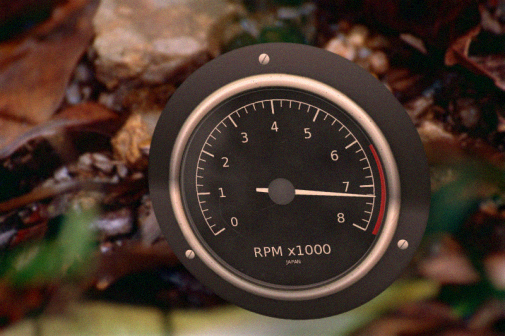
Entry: 7200 rpm
